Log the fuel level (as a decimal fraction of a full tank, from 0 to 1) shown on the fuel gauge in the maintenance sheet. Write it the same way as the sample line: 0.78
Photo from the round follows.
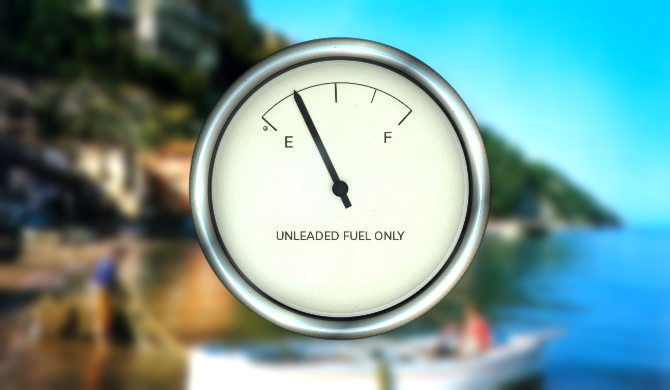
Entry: 0.25
